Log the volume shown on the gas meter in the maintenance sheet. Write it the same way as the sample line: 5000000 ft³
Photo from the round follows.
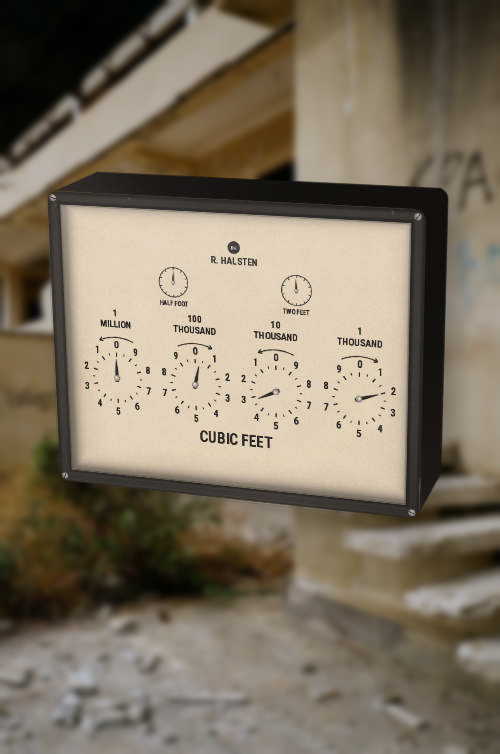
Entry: 3200 ft³
